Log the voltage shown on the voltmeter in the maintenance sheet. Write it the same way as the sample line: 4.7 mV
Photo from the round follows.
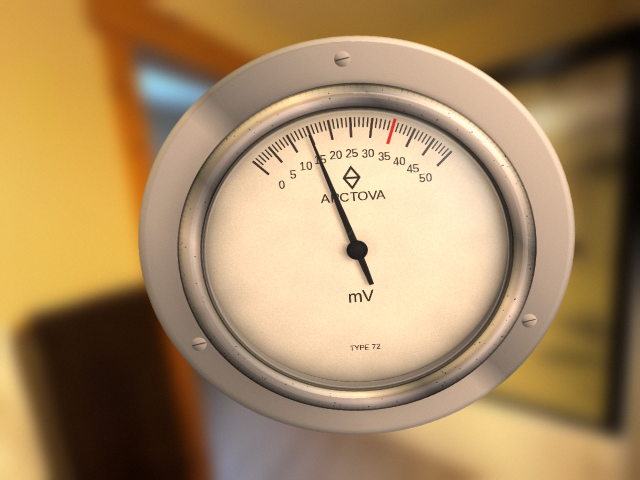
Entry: 15 mV
